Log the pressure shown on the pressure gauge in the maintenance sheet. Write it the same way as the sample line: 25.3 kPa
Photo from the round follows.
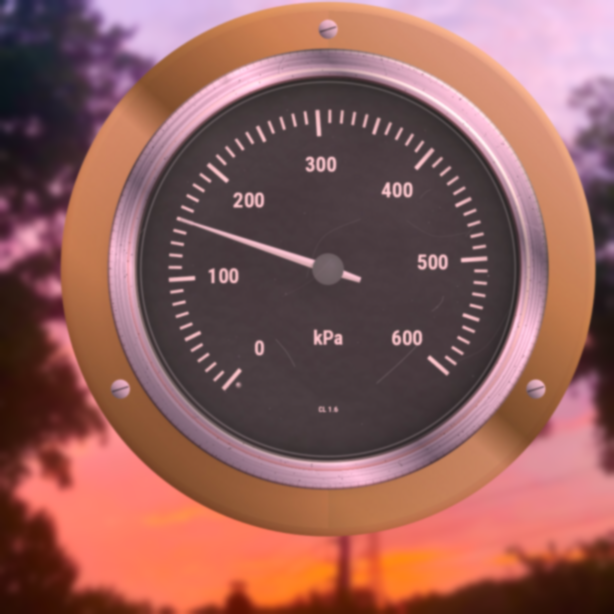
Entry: 150 kPa
